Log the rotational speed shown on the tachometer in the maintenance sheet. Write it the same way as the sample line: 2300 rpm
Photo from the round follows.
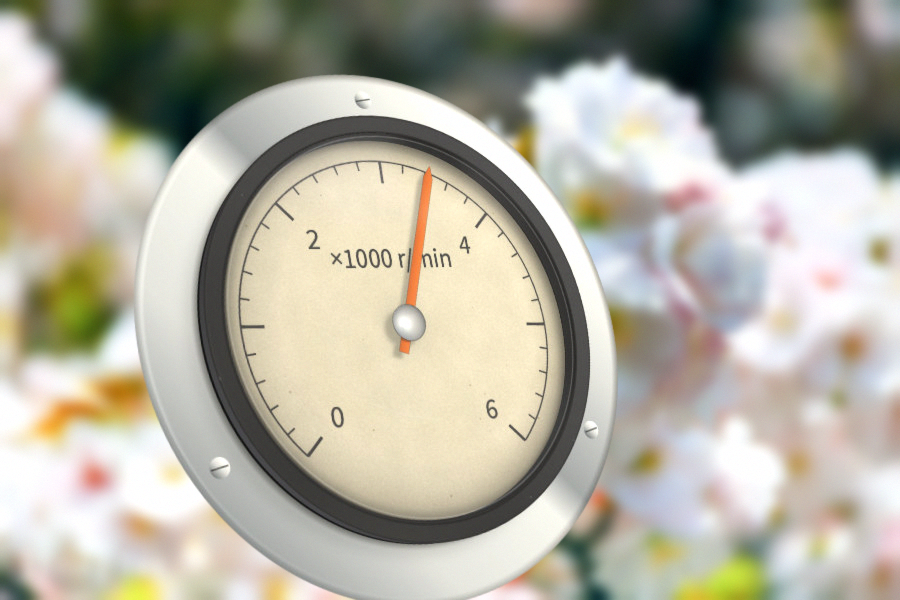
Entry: 3400 rpm
